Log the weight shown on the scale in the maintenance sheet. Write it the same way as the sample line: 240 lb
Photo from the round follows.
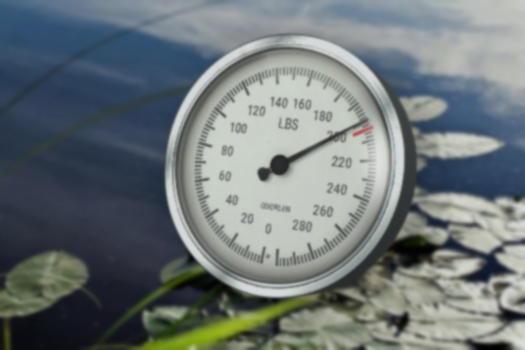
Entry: 200 lb
